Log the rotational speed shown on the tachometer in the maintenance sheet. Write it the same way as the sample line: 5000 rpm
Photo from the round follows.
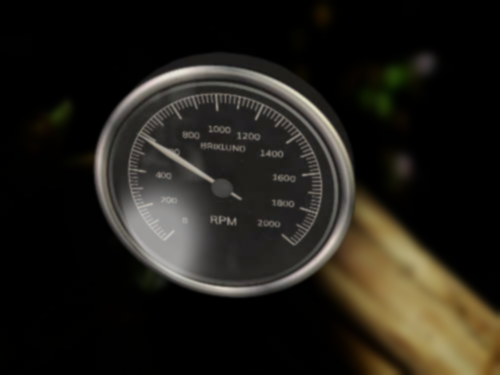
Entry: 600 rpm
